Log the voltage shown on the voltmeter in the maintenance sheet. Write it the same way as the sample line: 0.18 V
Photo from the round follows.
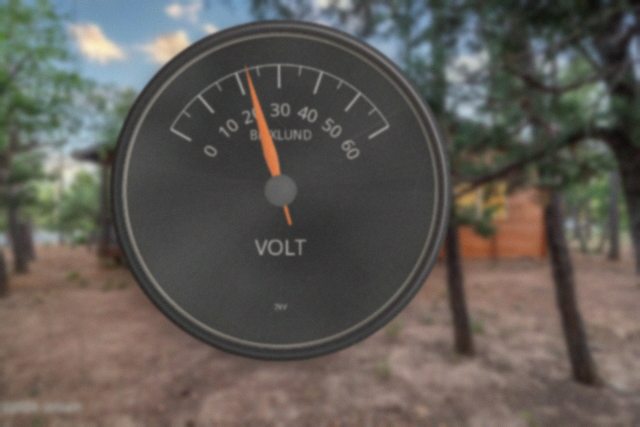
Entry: 22.5 V
